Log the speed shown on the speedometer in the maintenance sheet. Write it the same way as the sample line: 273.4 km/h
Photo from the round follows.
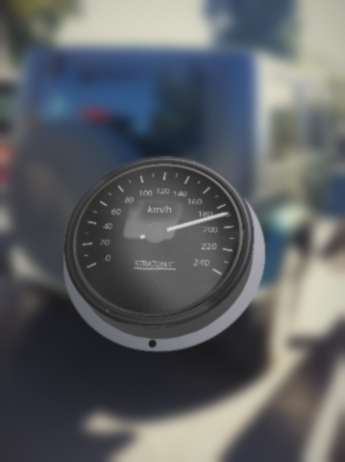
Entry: 190 km/h
